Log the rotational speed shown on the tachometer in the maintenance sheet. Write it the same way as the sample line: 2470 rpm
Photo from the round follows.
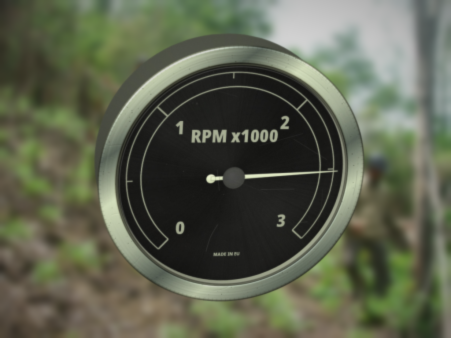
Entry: 2500 rpm
